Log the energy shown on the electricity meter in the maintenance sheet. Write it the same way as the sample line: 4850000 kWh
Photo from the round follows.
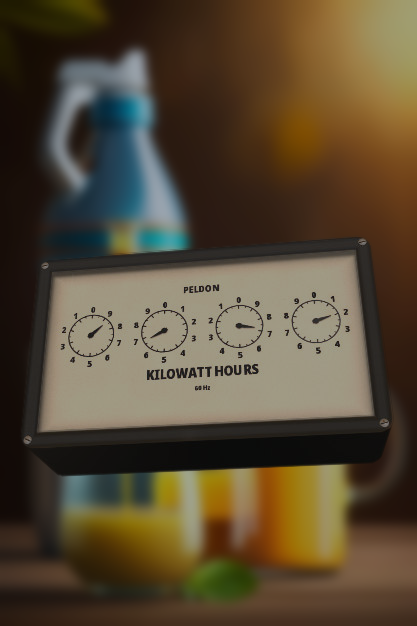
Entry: 8672 kWh
